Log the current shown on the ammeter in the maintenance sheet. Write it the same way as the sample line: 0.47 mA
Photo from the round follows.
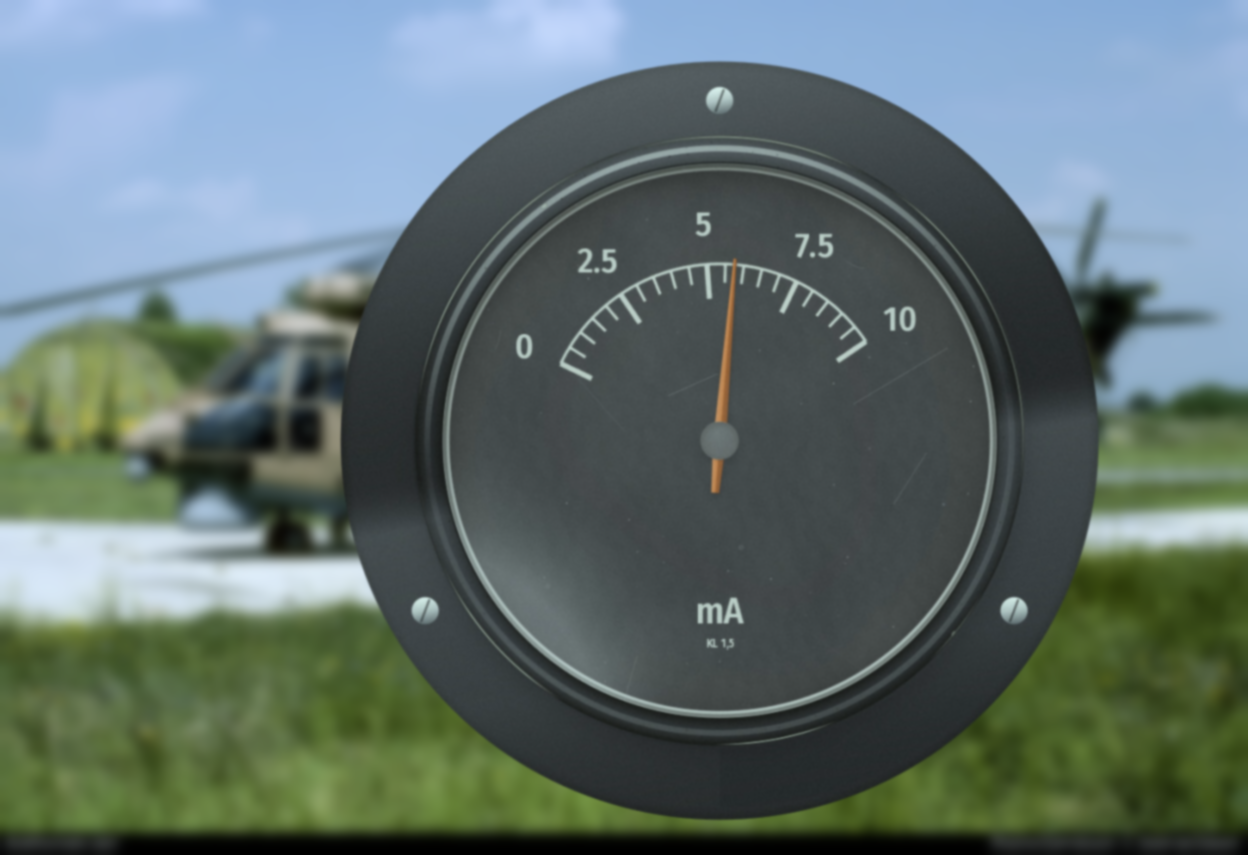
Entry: 5.75 mA
